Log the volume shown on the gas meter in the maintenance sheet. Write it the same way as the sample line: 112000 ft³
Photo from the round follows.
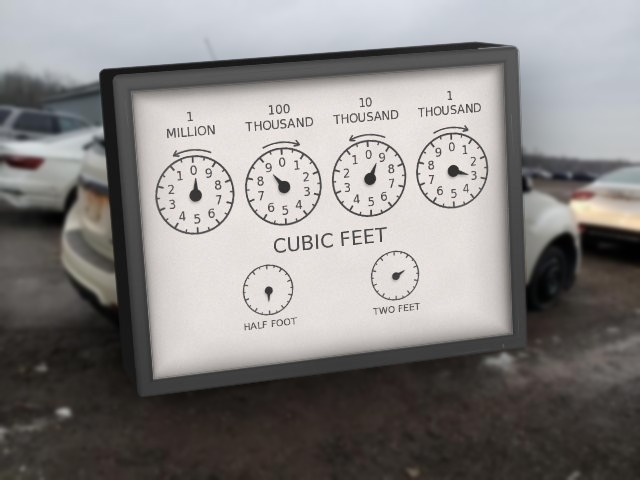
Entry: 989300 ft³
